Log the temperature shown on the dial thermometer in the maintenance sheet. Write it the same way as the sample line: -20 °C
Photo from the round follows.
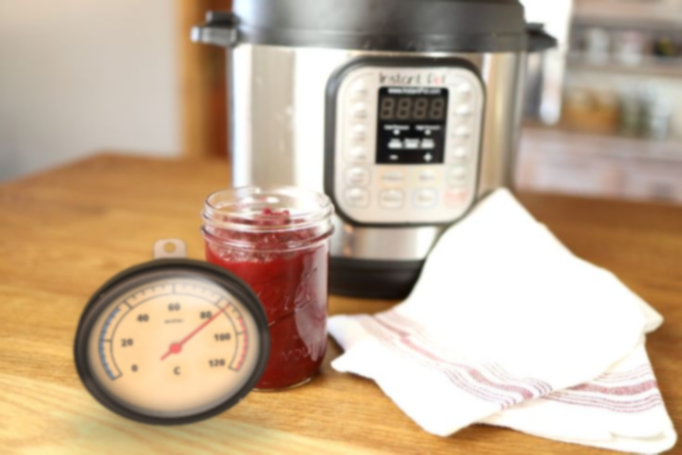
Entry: 84 °C
